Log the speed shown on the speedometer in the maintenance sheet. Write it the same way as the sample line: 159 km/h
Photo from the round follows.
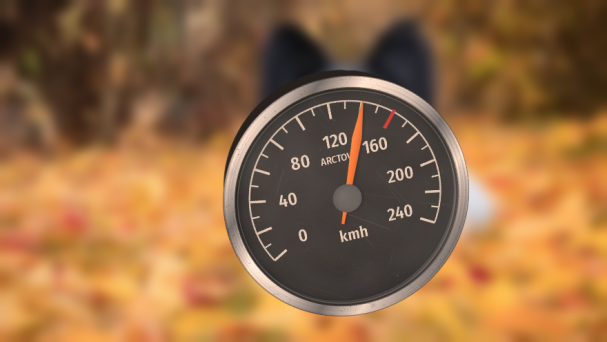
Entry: 140 km/h
